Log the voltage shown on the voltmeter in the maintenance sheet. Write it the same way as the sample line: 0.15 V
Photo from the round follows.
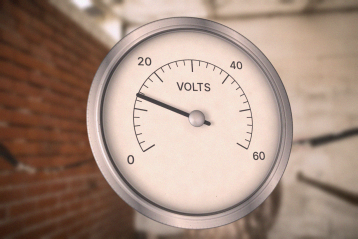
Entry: 13 V
